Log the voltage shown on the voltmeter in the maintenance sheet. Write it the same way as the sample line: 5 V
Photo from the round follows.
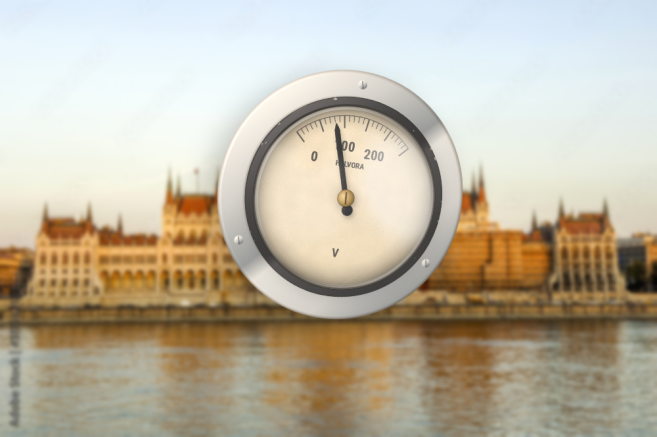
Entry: 80 V
